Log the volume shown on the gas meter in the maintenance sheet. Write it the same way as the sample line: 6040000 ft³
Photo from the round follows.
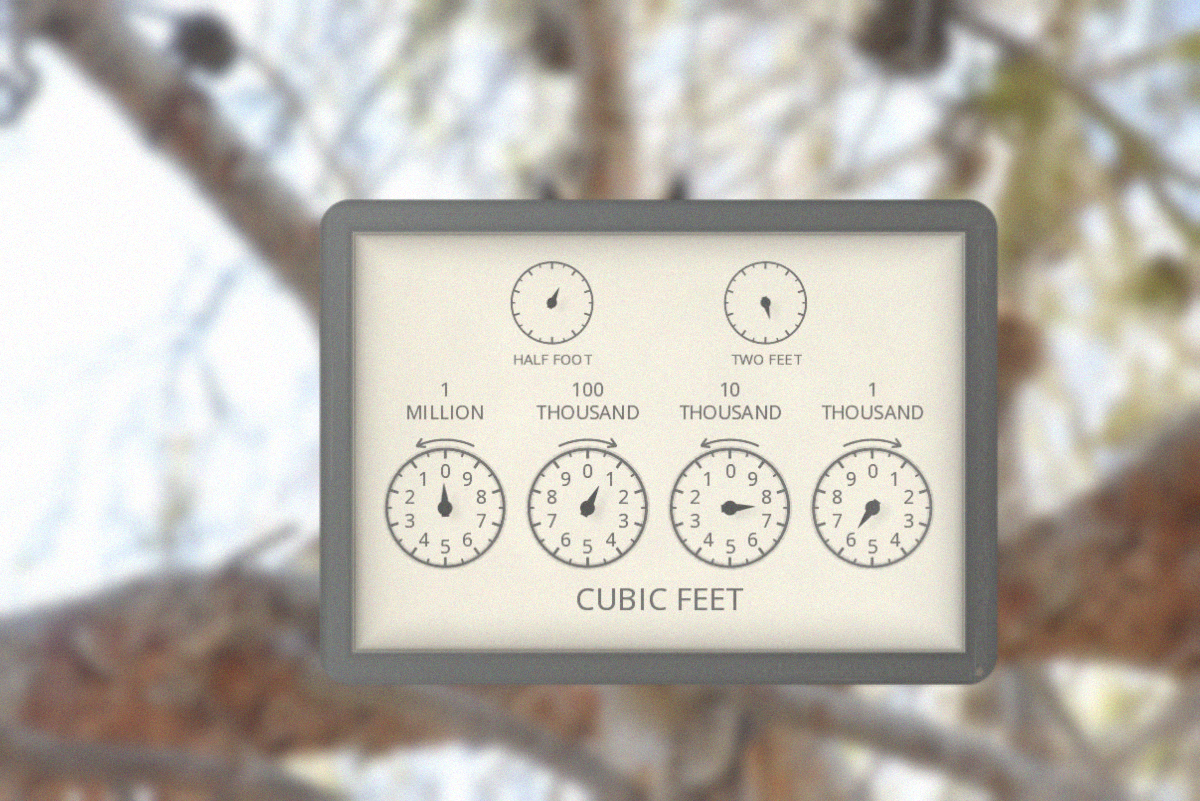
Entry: 7600 ft³
